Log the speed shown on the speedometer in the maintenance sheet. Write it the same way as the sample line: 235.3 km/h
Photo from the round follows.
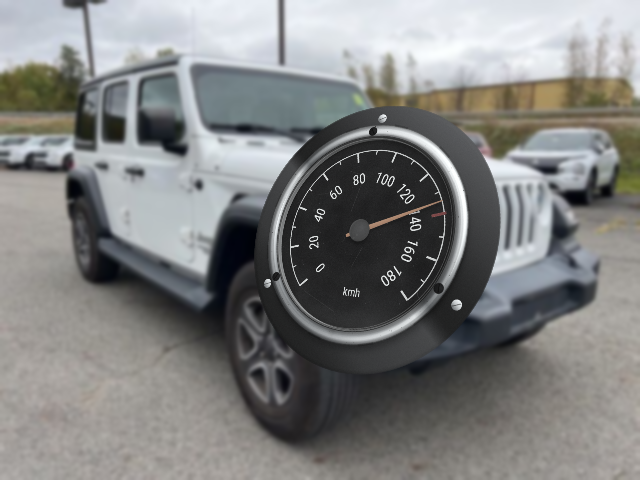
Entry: 135 km/h
